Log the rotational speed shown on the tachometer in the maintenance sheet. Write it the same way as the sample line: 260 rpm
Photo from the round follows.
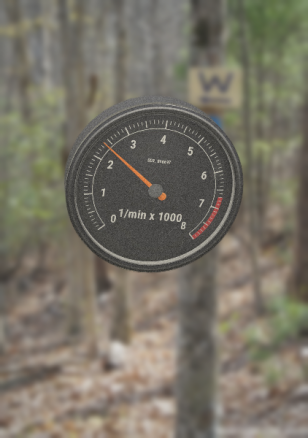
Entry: 2400 rpm
